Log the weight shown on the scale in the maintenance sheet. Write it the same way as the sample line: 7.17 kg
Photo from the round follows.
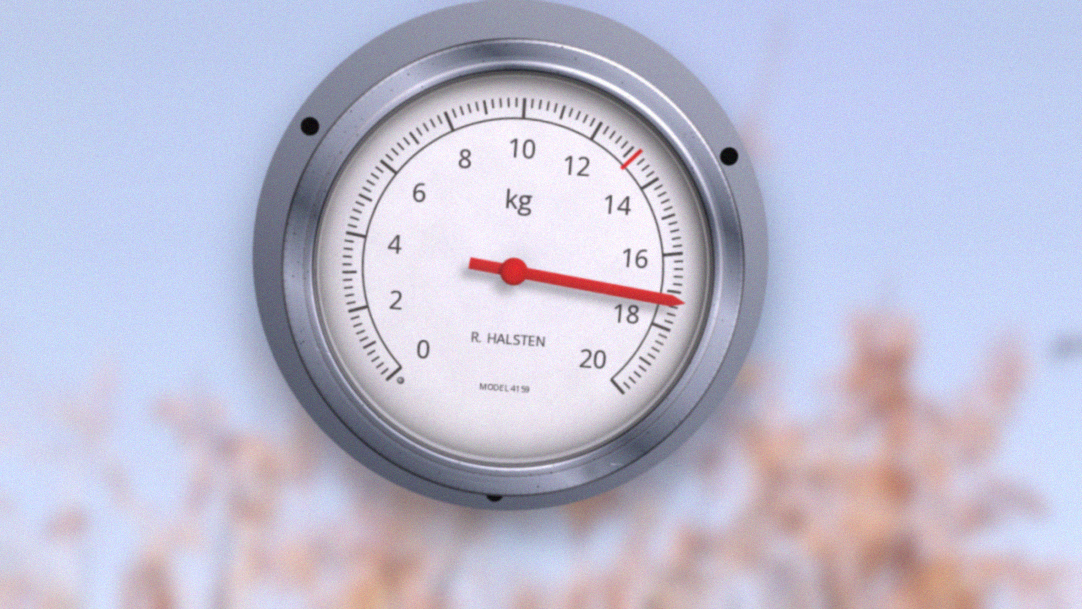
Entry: 17.2 kg
